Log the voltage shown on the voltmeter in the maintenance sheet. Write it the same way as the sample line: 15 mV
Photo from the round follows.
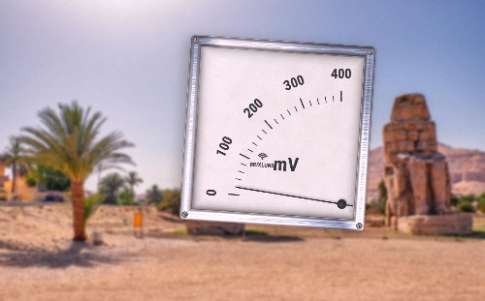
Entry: 20 mV
